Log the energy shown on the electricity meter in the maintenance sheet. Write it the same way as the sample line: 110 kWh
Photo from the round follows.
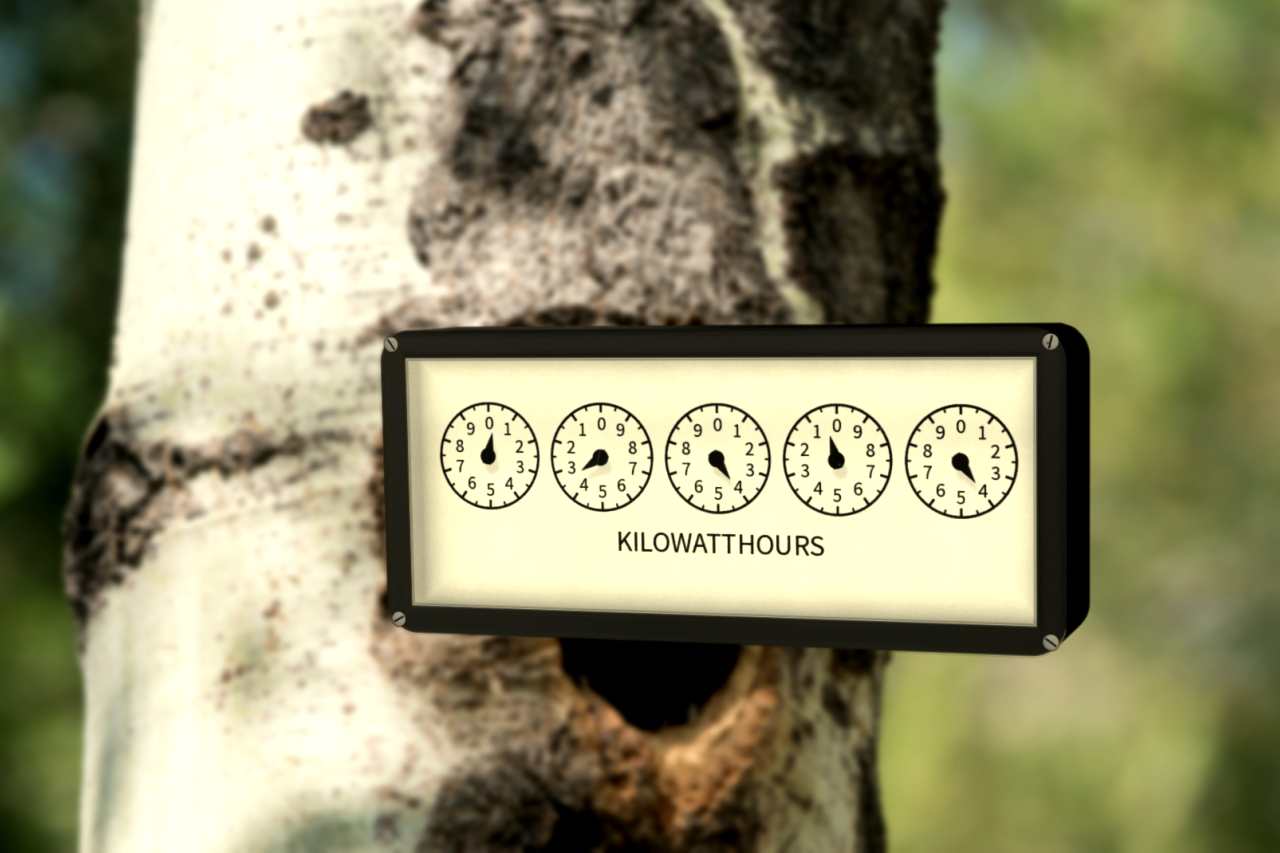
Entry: 3404 kWh
